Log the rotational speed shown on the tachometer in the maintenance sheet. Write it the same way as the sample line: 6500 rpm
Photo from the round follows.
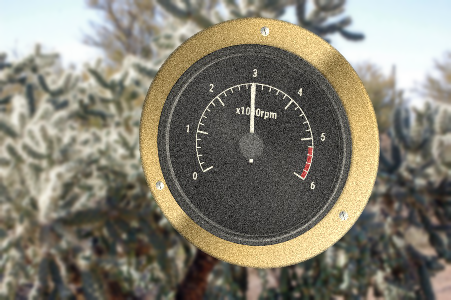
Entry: 3000 rpm
